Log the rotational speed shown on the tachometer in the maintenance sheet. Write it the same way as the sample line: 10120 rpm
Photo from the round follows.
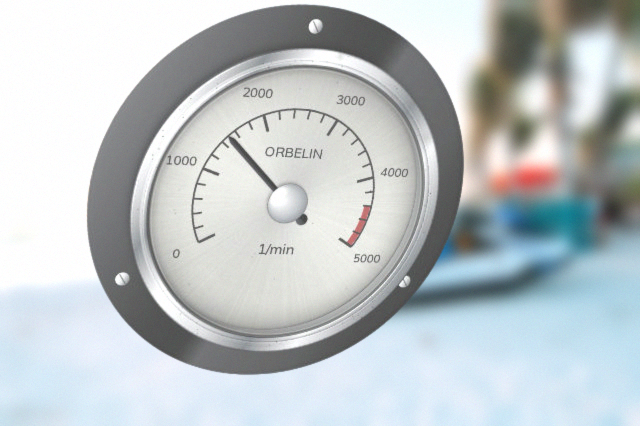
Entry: 1500 rpm
